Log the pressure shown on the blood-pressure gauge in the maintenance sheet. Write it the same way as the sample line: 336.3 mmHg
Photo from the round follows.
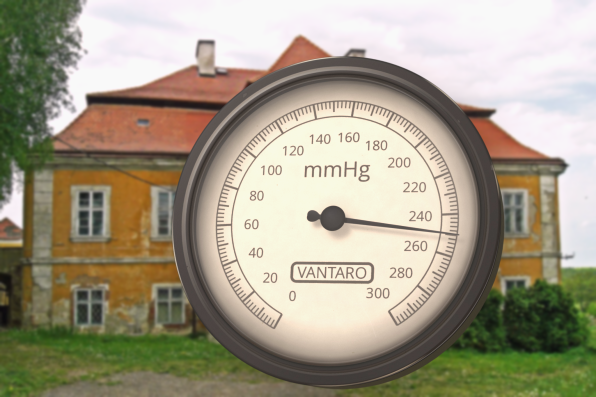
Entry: 250 mmHg
